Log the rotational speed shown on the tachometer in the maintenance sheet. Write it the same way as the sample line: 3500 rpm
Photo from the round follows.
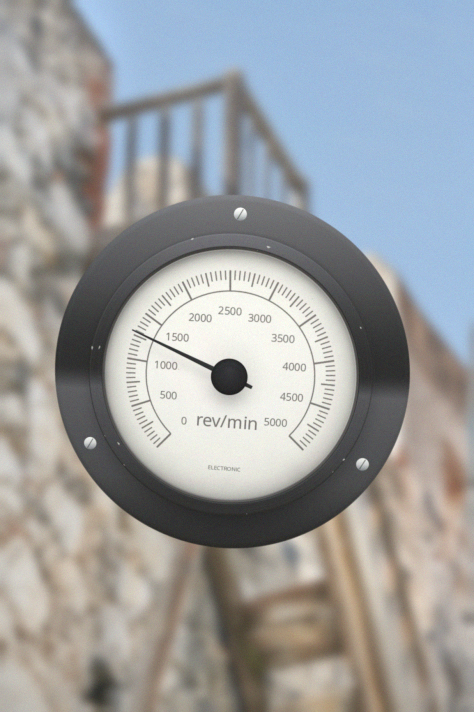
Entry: 1300 rpm
